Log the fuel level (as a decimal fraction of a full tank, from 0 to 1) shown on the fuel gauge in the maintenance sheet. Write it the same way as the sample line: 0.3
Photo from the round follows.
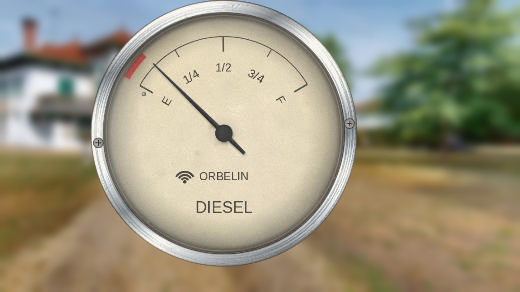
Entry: 0.125
